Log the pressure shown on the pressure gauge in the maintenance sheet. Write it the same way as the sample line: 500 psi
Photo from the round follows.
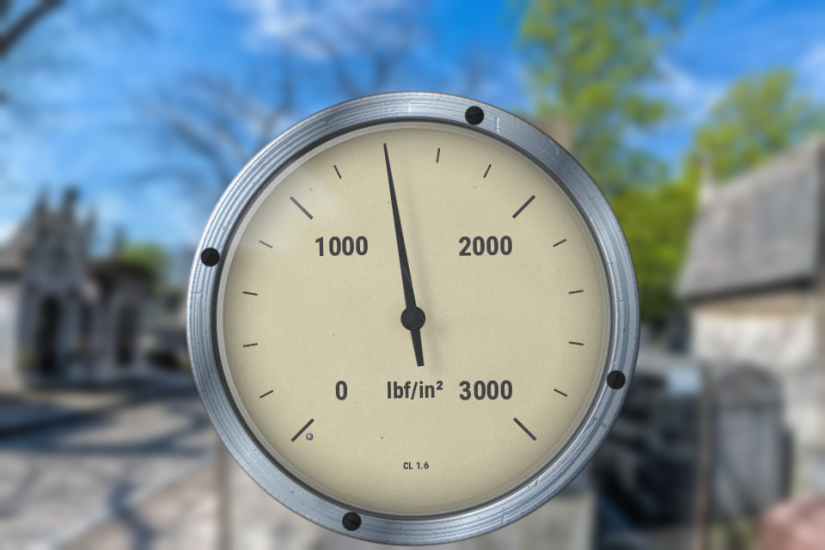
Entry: 1400 psi
